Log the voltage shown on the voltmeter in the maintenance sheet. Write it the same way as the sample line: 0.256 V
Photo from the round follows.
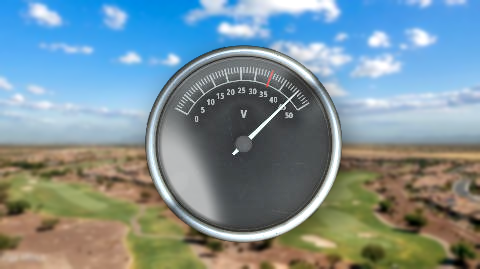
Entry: 45 V
